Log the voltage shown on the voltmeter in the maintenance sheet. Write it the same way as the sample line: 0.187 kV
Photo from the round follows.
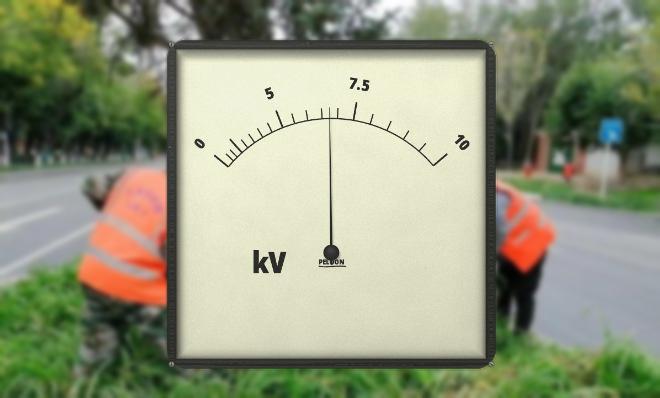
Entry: 6.75 kV
